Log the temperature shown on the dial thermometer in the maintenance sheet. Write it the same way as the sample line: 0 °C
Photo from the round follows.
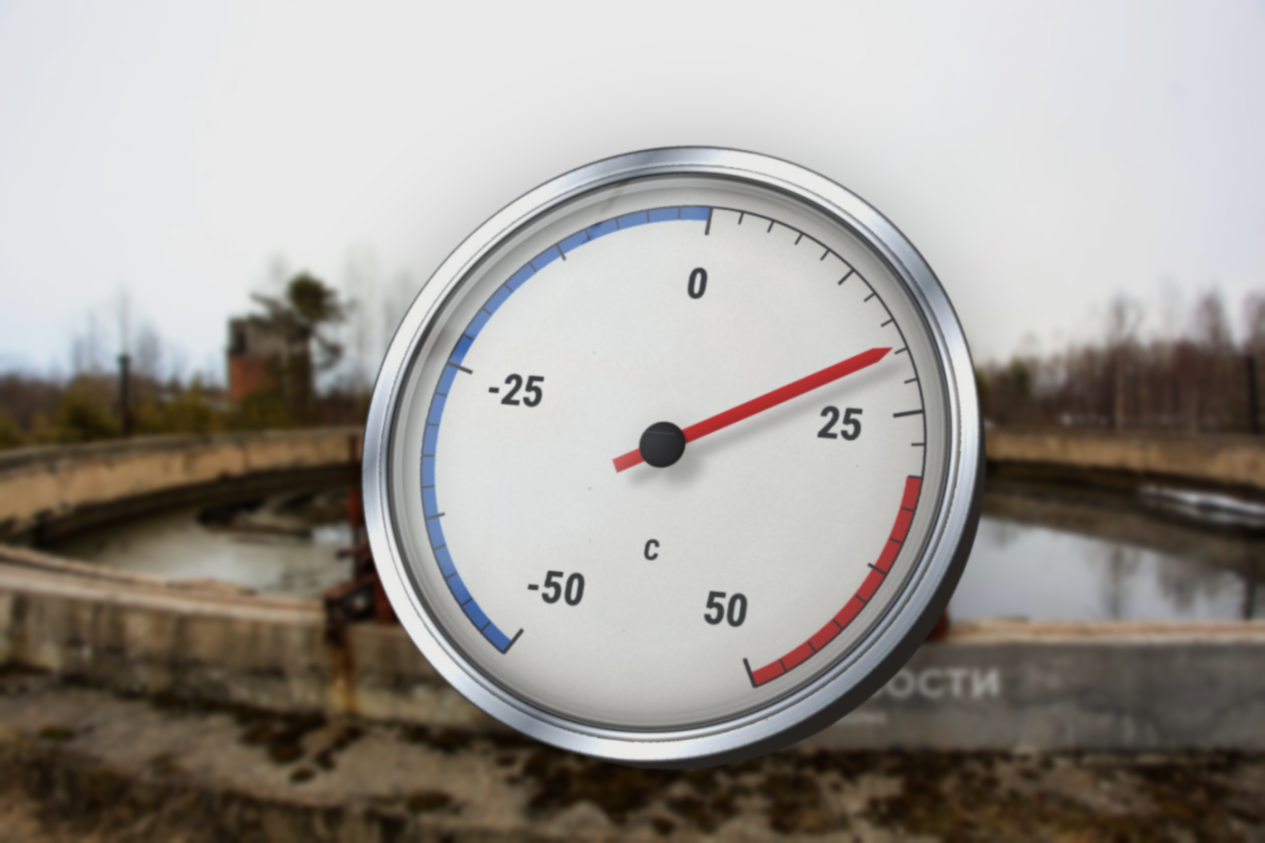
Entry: 20 °C
